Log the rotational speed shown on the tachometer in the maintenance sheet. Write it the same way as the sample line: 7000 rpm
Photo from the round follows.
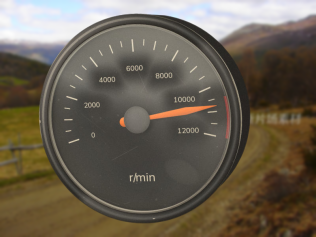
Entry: 10750 rpm
